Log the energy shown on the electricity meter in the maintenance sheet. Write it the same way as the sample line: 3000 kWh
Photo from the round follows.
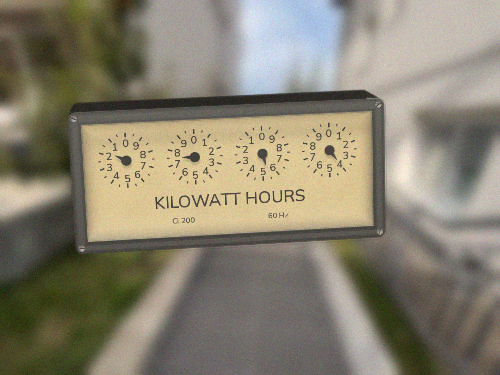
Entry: 1754 kWh
